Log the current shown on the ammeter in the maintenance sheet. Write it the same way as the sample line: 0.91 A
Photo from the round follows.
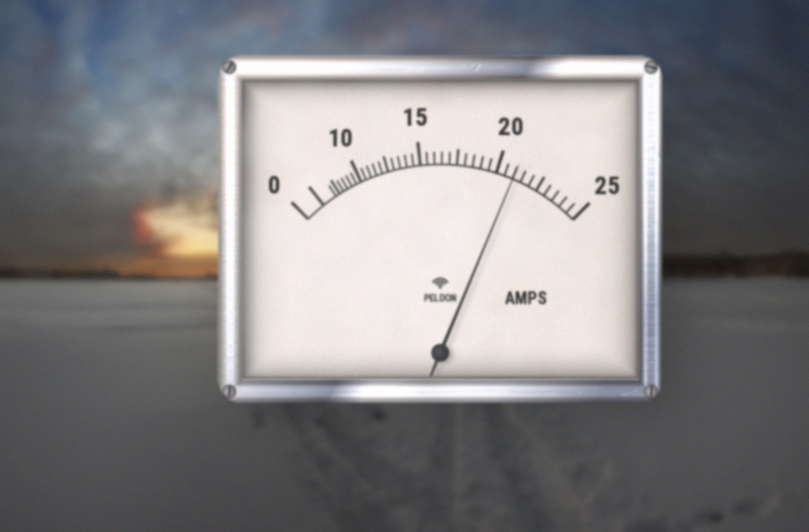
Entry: 21 A
